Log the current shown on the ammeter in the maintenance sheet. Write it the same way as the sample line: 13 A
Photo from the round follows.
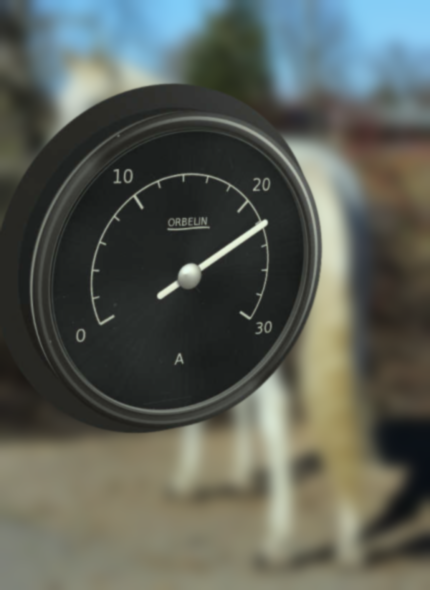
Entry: 22 A
